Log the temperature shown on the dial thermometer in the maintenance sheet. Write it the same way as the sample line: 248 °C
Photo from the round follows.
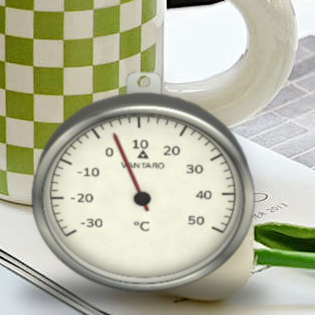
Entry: 4 °C
